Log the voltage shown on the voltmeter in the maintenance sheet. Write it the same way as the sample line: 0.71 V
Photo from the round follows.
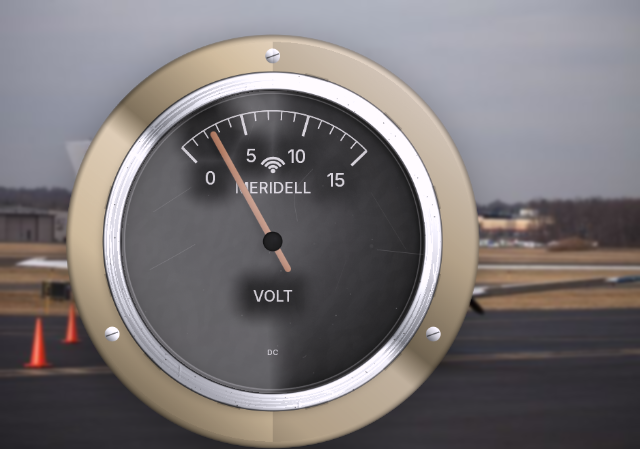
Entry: 2.5 V
